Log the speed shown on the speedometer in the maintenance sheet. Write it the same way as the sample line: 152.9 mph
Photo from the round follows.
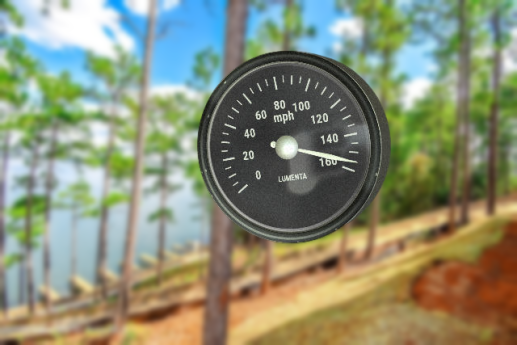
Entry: 155 mph
